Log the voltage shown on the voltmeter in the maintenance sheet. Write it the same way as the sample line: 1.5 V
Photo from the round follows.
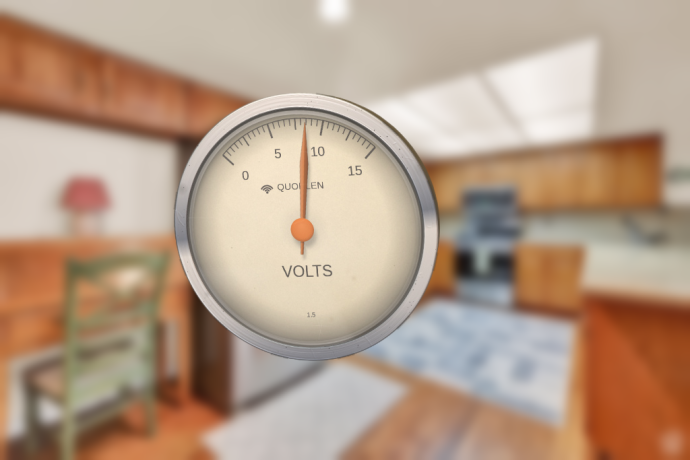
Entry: 8.5 V
